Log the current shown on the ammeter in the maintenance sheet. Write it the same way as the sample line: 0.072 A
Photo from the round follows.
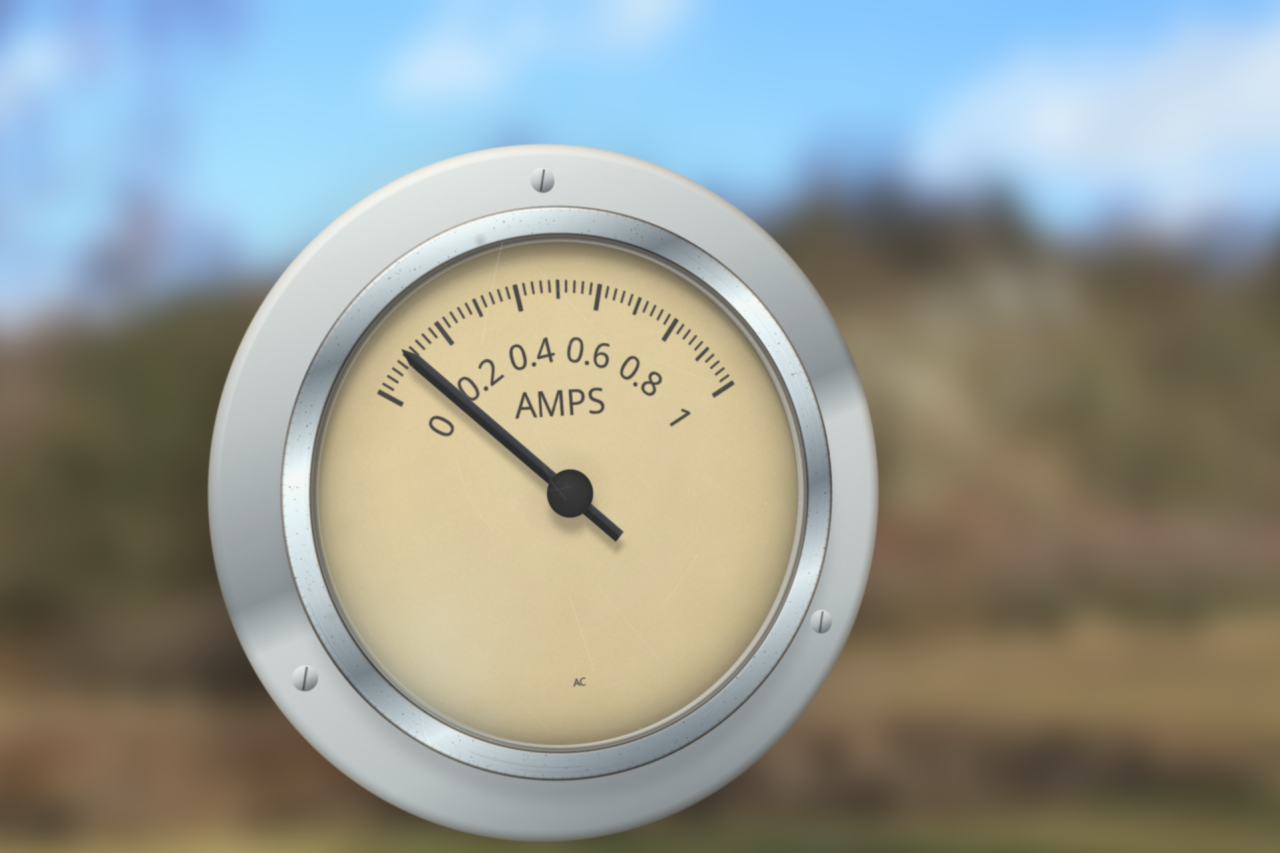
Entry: 0.1 A
